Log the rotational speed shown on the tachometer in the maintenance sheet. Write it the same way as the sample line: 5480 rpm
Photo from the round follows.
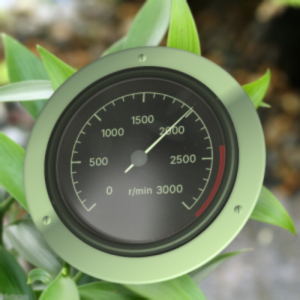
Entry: 2000 rpm
